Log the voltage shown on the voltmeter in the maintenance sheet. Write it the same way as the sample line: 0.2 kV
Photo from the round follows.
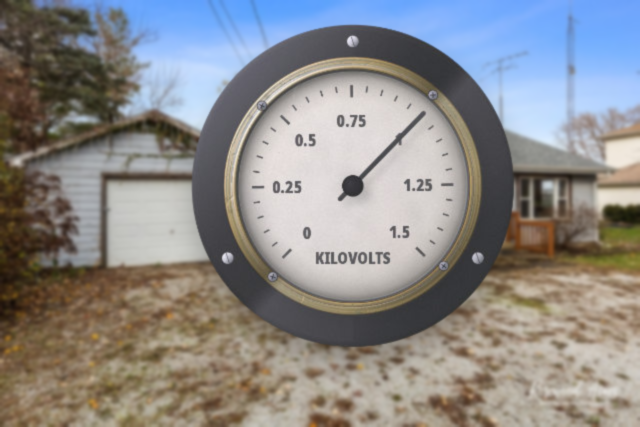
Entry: 1 kV
